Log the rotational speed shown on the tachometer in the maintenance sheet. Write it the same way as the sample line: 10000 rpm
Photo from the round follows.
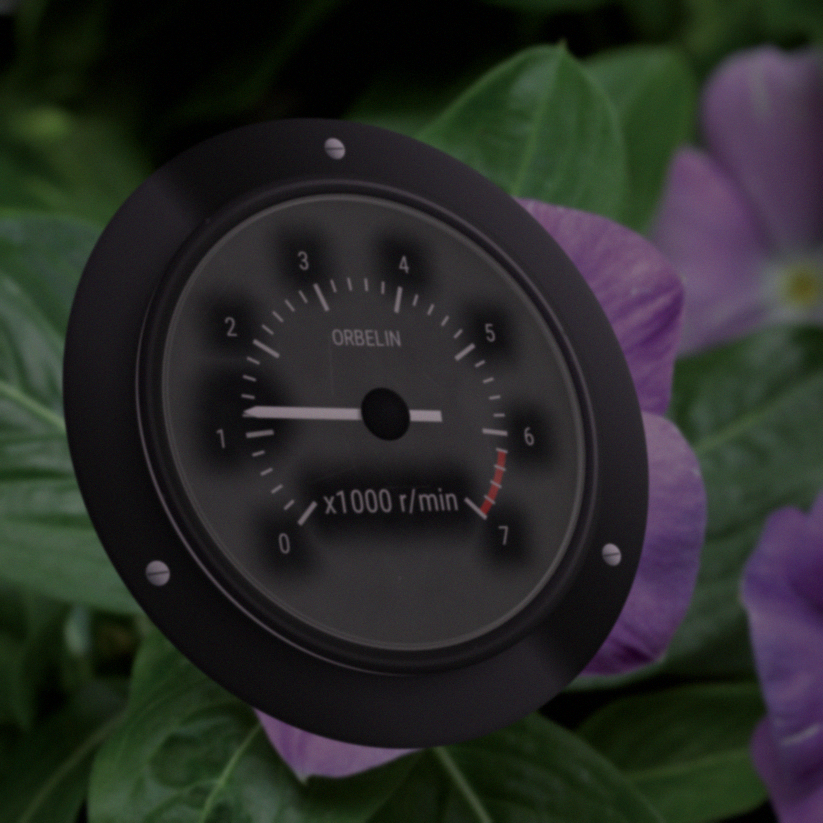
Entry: 1200 rpm
